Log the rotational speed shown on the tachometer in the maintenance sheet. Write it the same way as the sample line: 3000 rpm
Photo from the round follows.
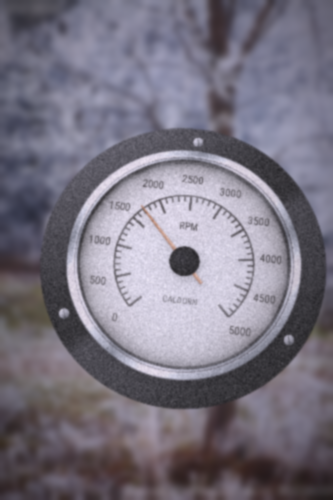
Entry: 1700 rpm
